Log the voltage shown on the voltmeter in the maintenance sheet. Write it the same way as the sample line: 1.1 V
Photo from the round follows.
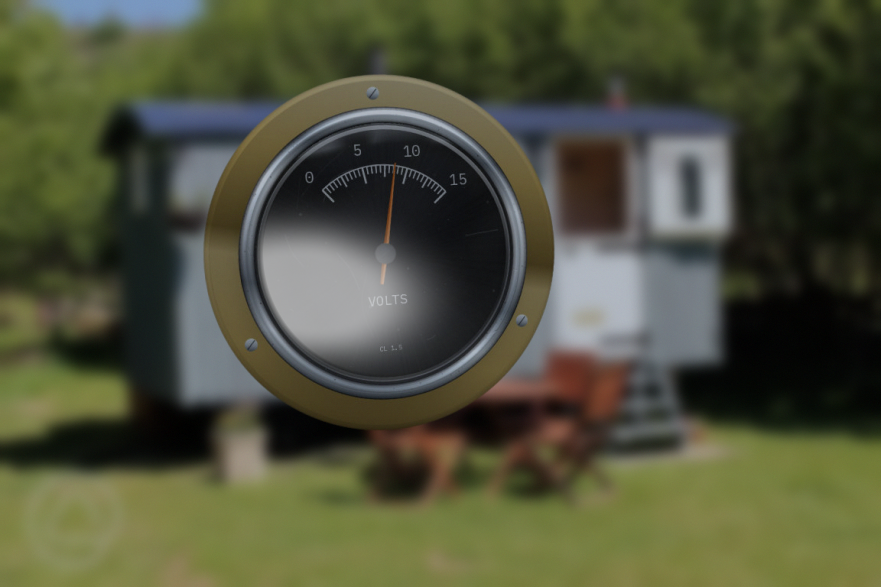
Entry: 8.5 V
